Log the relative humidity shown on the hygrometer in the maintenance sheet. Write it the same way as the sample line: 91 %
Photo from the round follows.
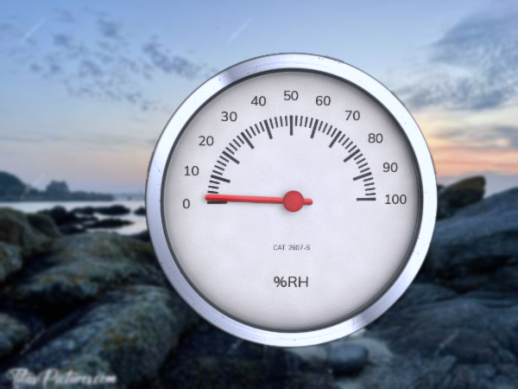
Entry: 2 %
